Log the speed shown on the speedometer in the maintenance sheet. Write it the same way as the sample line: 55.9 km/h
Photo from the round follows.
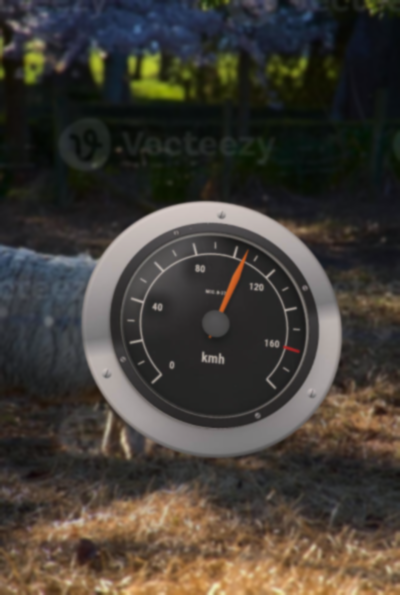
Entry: 105 km/h
